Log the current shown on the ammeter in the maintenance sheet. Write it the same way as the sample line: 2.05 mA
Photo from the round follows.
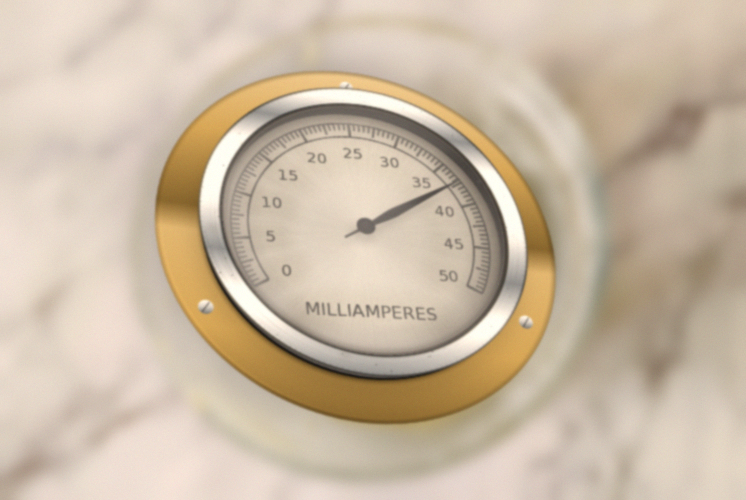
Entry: 37.5 mA
